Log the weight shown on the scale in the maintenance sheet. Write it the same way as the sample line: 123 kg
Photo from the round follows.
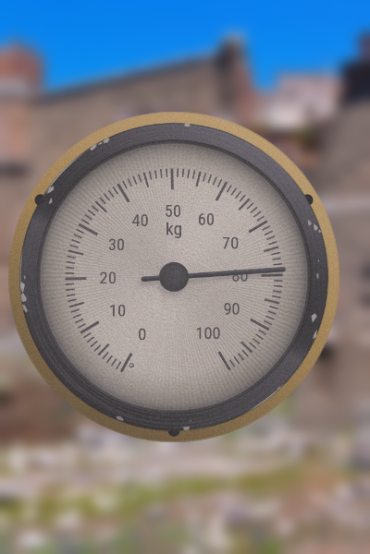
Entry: 79 kg
